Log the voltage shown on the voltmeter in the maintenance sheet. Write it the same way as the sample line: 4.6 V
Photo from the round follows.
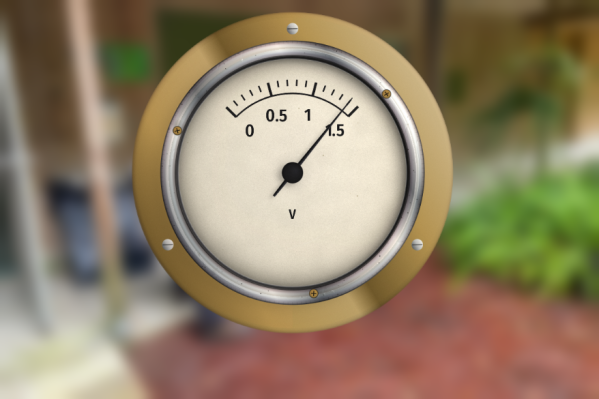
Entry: 1.4 V
